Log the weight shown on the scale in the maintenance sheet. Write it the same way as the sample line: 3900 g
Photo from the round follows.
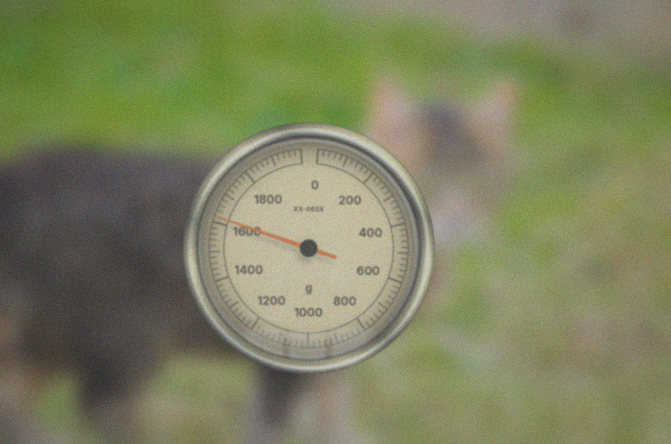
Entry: 1620 g
